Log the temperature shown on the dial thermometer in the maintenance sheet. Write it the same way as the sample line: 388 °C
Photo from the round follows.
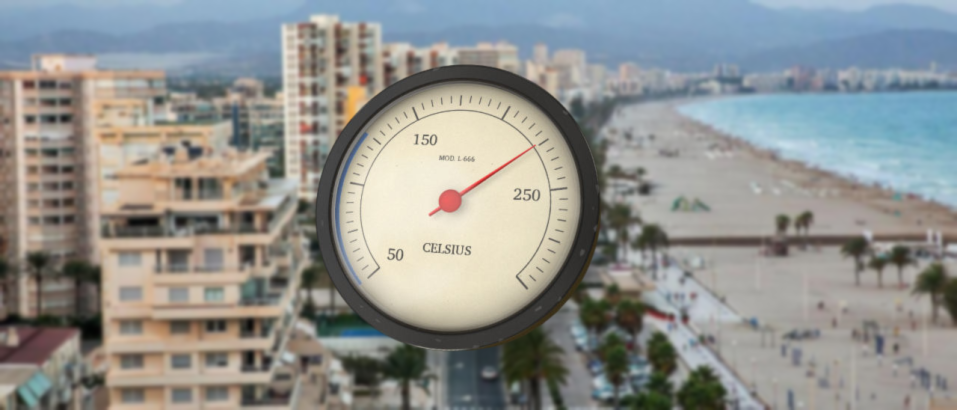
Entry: 225 °C
